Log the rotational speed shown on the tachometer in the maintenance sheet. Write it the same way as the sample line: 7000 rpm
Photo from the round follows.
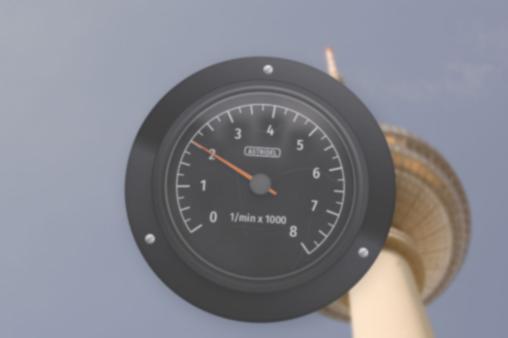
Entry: 2000 rpm
